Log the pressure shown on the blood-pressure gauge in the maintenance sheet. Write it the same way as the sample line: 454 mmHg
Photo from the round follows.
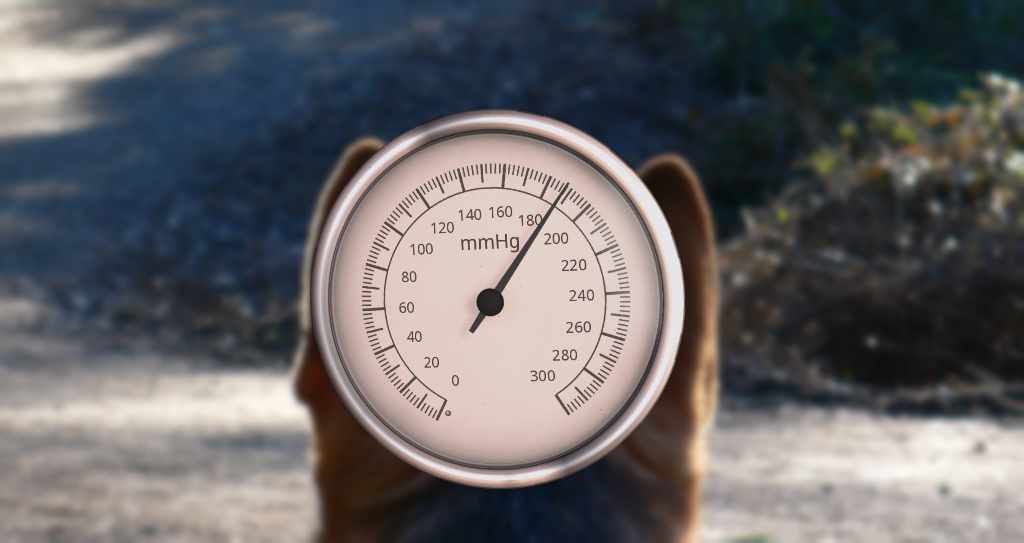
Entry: 188 mmHg
